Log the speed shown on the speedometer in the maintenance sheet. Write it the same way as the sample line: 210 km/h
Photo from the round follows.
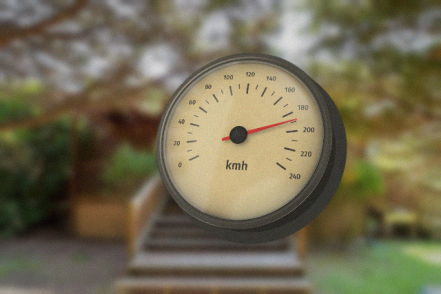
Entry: 190 km/h
